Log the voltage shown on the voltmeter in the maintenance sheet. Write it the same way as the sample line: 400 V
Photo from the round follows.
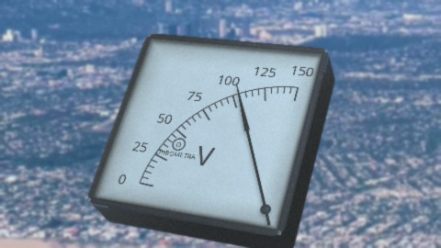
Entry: 105 V
